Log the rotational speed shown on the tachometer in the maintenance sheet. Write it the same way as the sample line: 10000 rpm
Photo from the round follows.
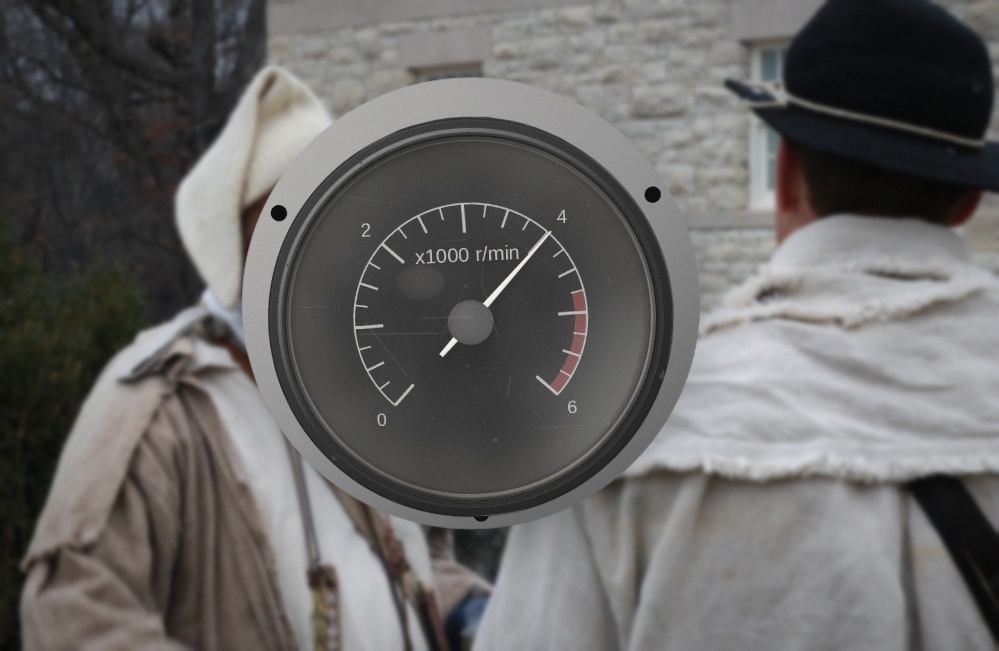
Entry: 4000 rpm
